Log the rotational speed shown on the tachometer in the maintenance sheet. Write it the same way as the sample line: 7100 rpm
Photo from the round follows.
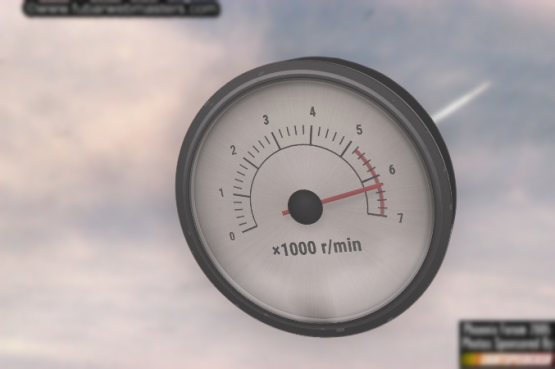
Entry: 6200 rpm
